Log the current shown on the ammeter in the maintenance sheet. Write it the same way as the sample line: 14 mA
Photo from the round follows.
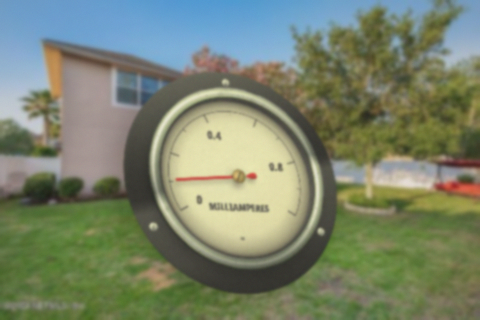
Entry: 0.1 mA
